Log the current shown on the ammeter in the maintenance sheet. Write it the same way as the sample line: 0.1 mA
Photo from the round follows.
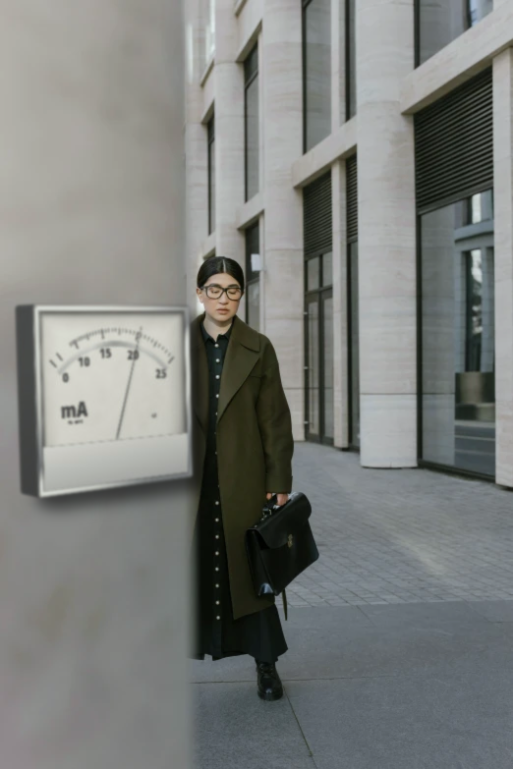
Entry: 20 mA
